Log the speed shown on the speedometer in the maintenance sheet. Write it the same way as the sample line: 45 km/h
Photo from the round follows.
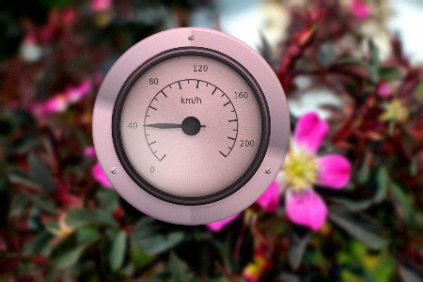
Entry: 40 km/h
